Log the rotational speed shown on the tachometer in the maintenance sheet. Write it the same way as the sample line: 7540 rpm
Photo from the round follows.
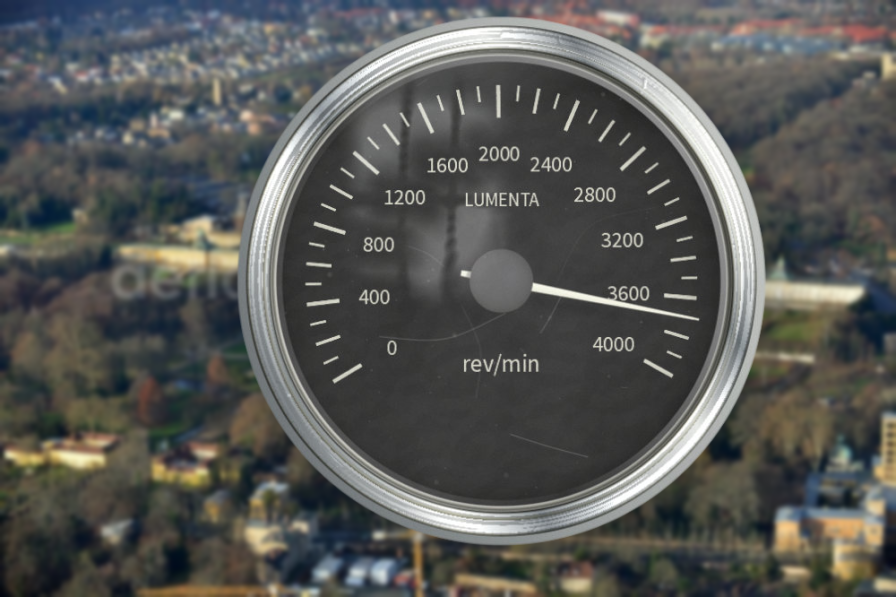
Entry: 3700 rpm
